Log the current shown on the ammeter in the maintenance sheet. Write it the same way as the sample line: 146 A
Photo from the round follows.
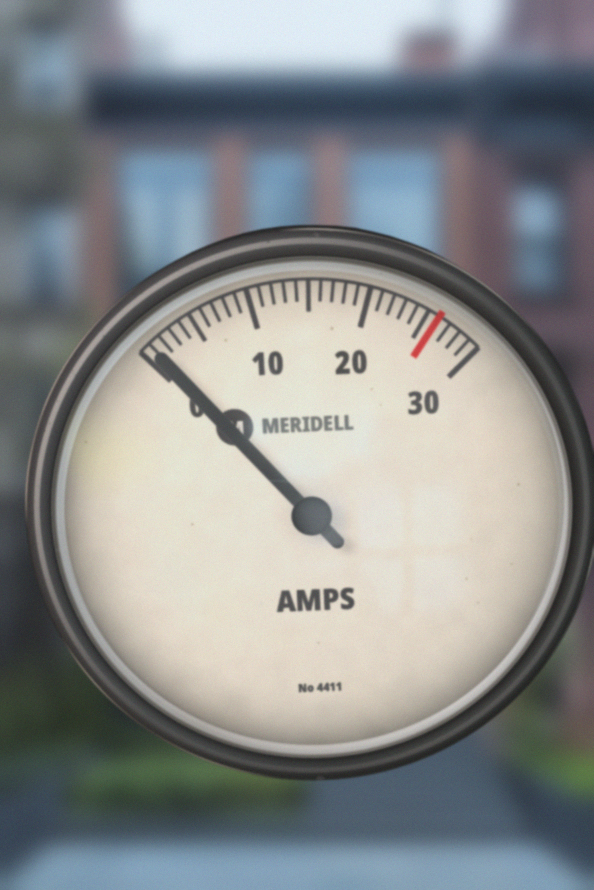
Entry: 1 A
